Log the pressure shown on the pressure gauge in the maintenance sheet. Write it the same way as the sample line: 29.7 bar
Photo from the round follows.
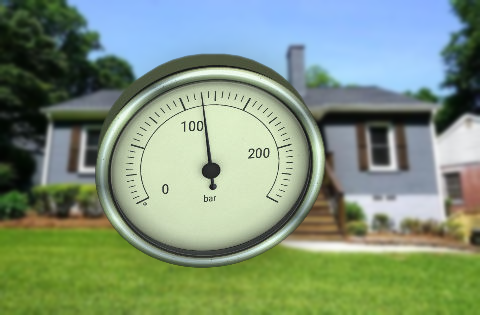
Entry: 115 bar
